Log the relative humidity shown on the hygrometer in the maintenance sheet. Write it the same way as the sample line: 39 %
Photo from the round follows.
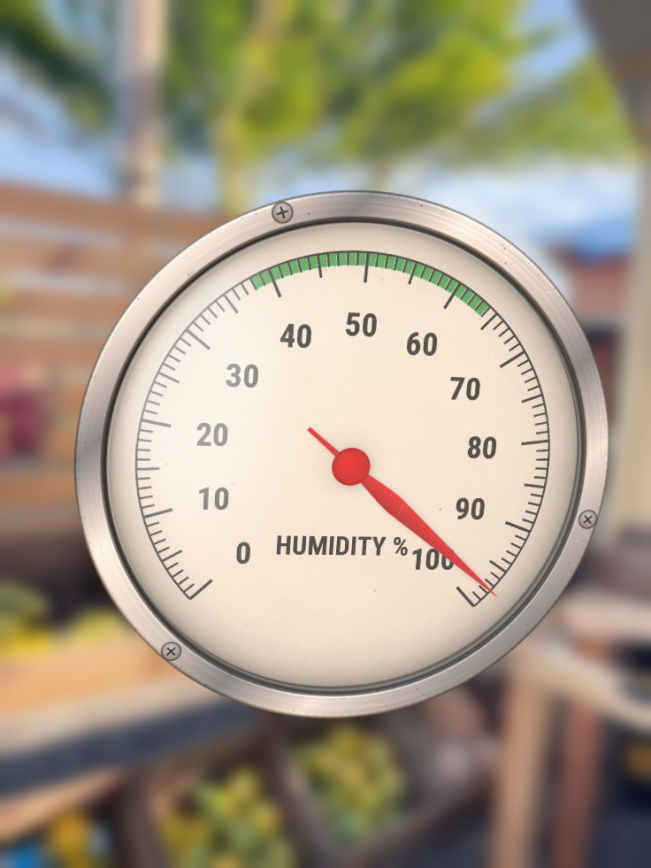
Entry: 97.5 %
